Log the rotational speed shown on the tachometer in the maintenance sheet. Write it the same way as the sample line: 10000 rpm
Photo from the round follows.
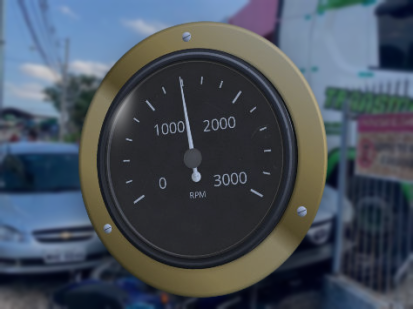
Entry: 1400 rpm
